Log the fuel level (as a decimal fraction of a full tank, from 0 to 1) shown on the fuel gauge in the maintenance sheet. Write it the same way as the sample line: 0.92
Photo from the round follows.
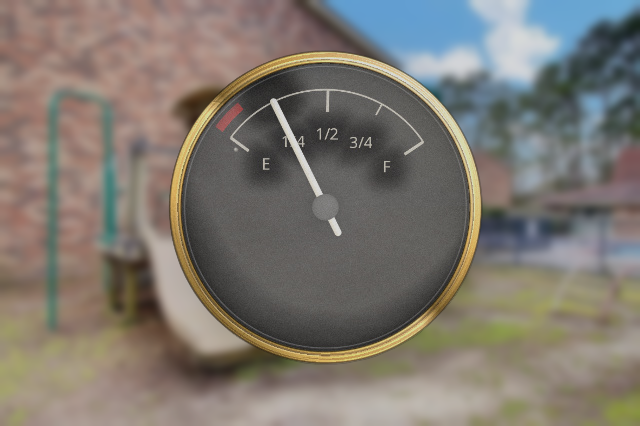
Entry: 0.25
